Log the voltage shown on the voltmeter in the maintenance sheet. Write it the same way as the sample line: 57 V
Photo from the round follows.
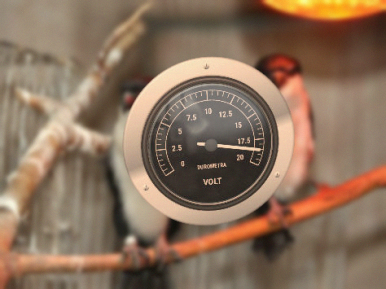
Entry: 18.5 V
